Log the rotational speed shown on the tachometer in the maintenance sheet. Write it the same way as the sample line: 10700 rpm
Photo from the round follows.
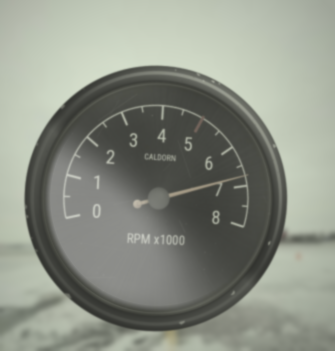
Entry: 6750 rpm
